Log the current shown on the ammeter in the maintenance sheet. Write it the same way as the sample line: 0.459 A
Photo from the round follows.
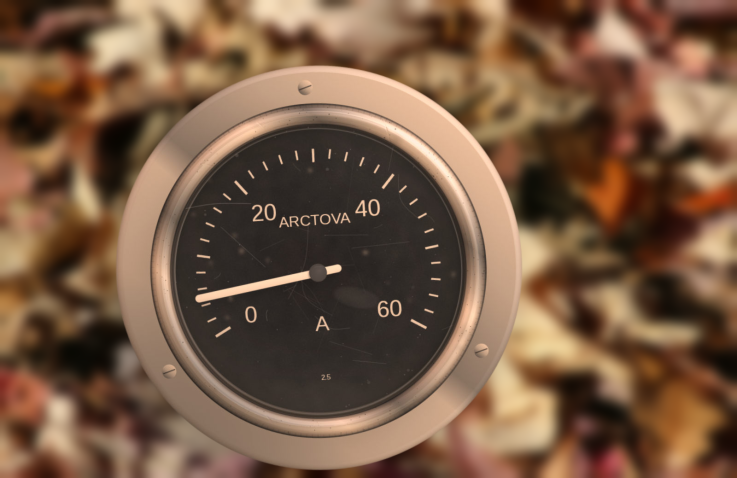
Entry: 5 A
